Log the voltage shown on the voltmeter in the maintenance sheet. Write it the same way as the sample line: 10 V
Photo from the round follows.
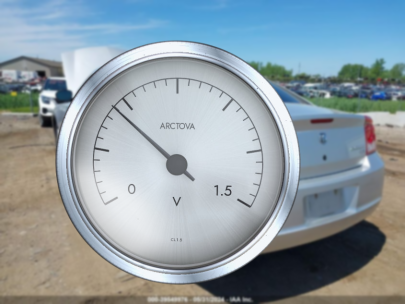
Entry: 0.45 V
